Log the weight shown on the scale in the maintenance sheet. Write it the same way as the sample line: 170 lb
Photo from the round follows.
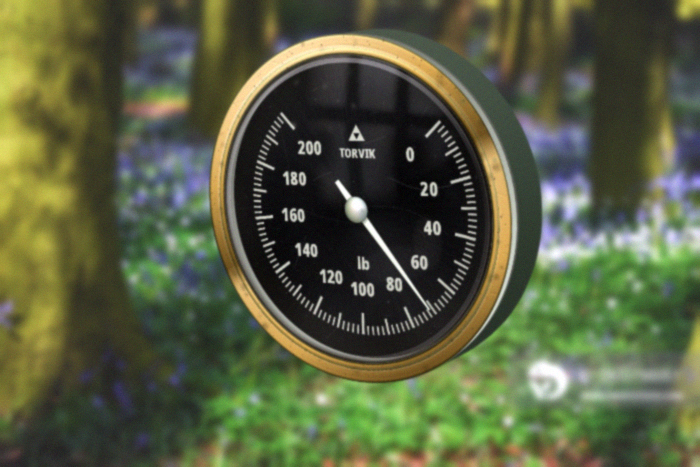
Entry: 70 lb
